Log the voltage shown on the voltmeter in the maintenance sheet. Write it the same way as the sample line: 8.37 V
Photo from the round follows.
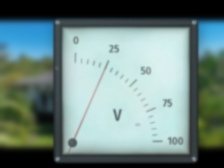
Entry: 25 V
